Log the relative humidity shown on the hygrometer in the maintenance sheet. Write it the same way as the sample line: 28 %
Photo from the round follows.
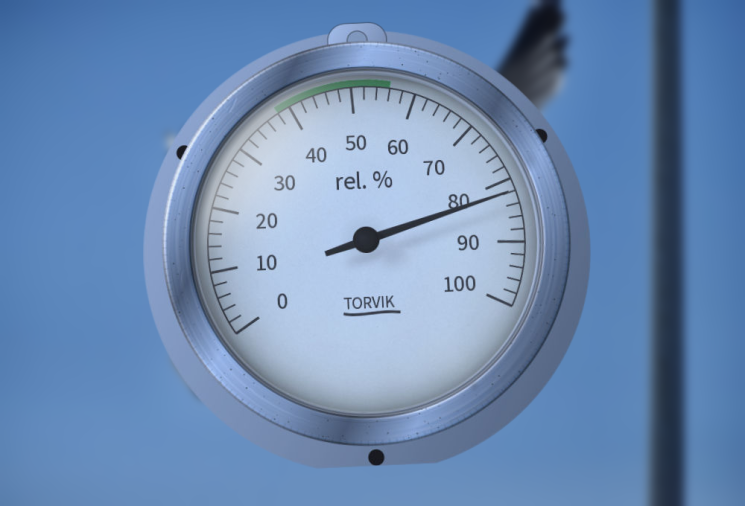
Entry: 82 %
